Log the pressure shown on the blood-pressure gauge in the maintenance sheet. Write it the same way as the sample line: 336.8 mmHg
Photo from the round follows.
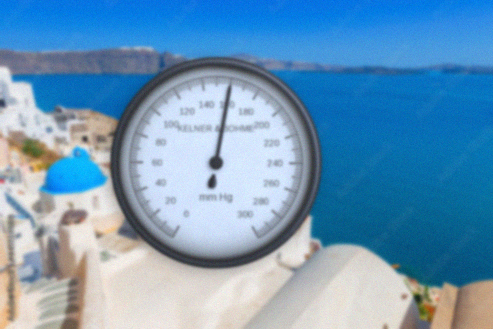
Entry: 160 mmHg
